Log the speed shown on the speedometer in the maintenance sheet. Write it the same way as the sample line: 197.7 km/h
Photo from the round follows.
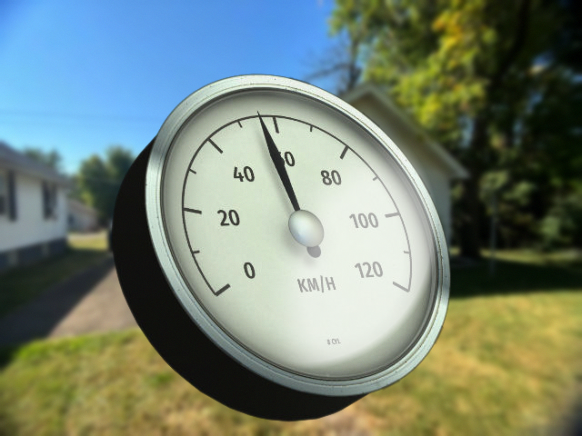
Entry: 55 km/h
